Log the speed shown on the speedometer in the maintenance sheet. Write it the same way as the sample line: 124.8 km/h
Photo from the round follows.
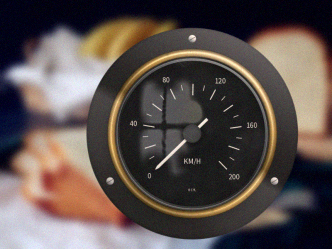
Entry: 0 km/h
